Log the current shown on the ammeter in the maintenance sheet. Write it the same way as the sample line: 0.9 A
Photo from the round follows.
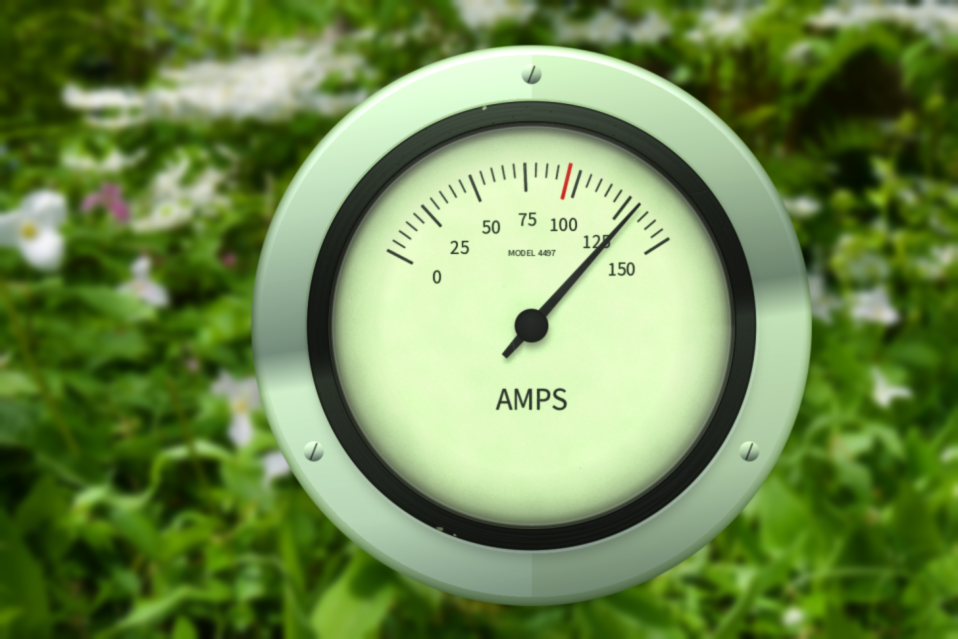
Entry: 130 A
